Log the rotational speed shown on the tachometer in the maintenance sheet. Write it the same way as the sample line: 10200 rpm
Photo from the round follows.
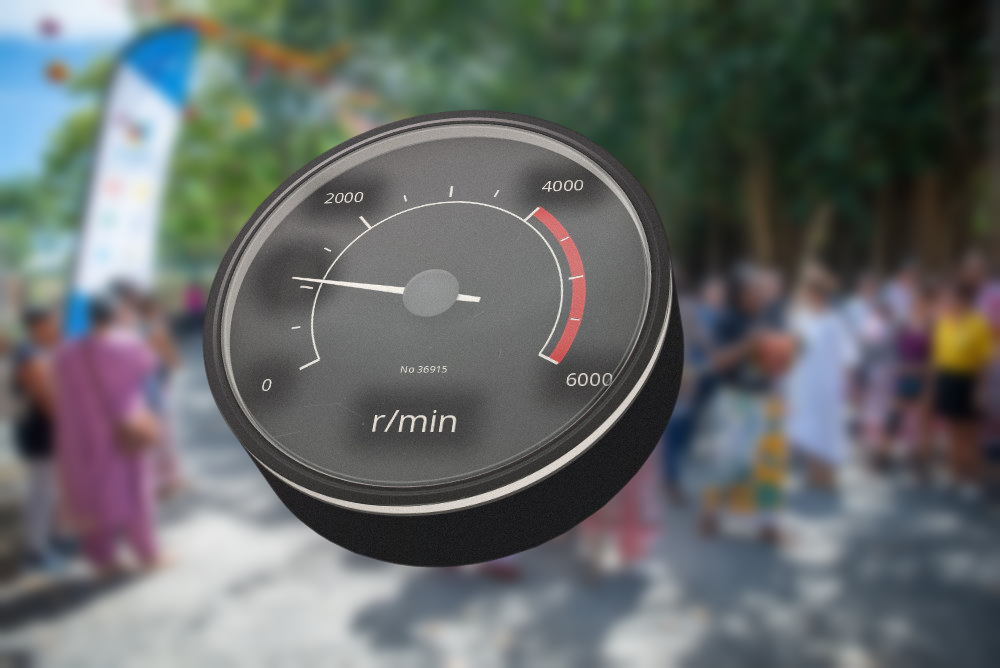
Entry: 1000 rpm
